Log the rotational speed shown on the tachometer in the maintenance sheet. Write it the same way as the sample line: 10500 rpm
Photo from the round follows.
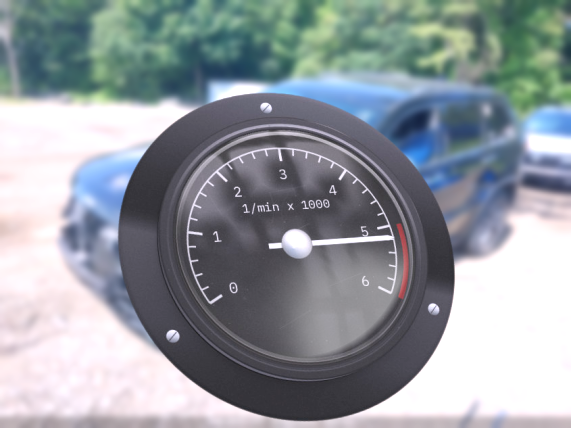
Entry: 5200 rpm
